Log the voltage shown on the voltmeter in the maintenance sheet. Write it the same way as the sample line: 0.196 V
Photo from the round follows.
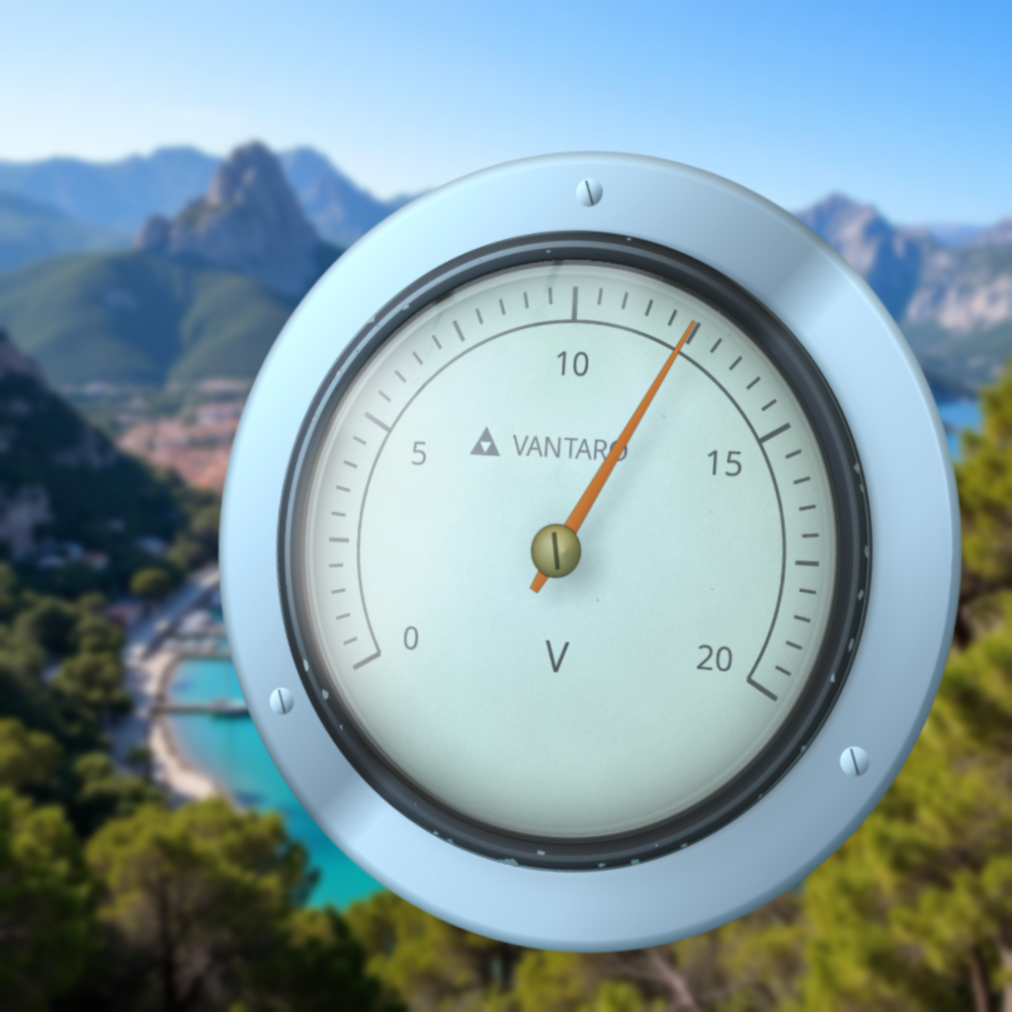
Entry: 12.5 V
